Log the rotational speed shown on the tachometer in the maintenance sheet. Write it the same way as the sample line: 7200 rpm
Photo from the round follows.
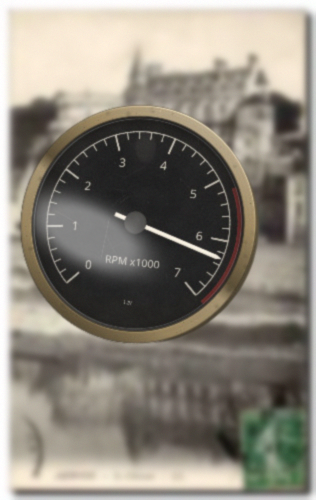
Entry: 6300 rpm
